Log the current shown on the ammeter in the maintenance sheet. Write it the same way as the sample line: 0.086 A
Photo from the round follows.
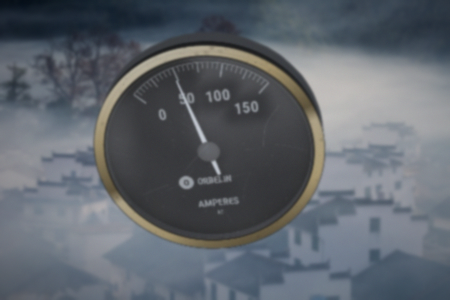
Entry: 50 A
